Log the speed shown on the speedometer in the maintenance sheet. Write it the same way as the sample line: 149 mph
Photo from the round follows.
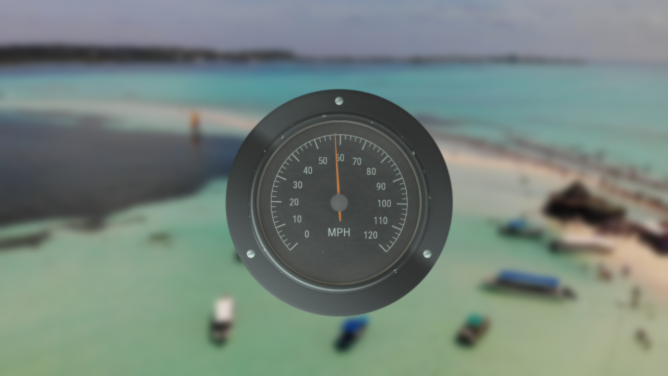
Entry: 58 mph
